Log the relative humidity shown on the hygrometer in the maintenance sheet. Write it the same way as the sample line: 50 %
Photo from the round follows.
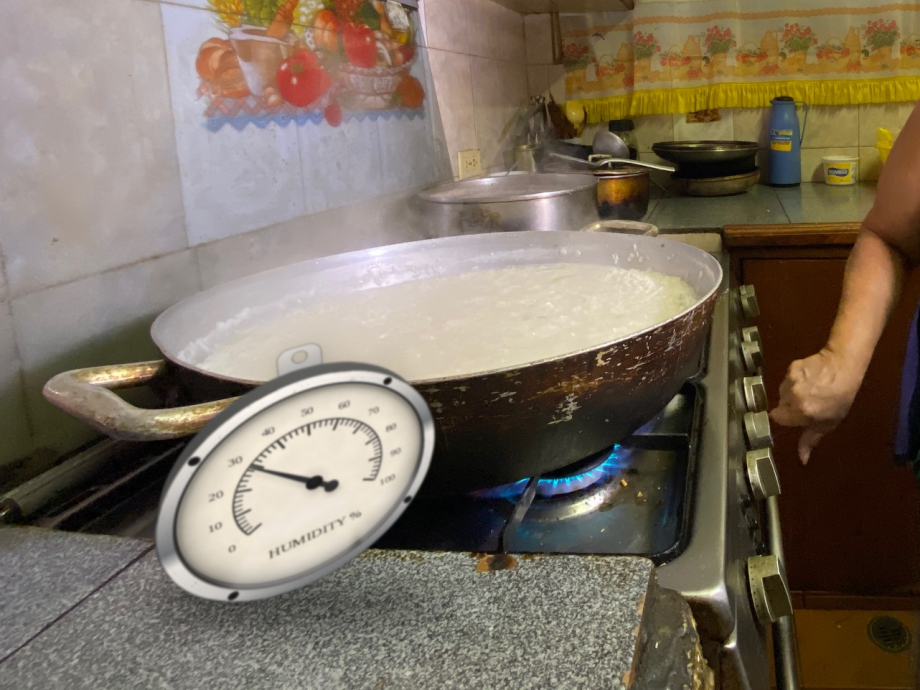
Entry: 30 %
